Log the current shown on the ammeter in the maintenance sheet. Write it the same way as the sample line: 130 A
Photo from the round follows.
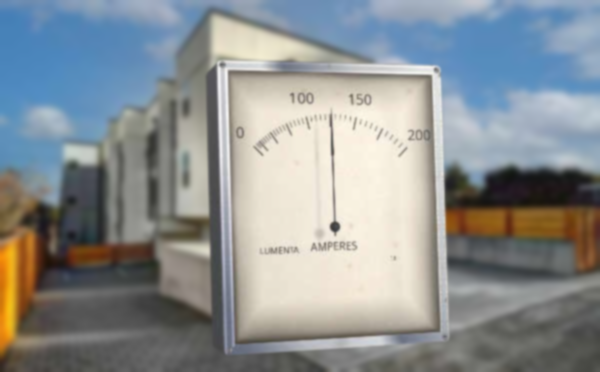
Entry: 125 A
